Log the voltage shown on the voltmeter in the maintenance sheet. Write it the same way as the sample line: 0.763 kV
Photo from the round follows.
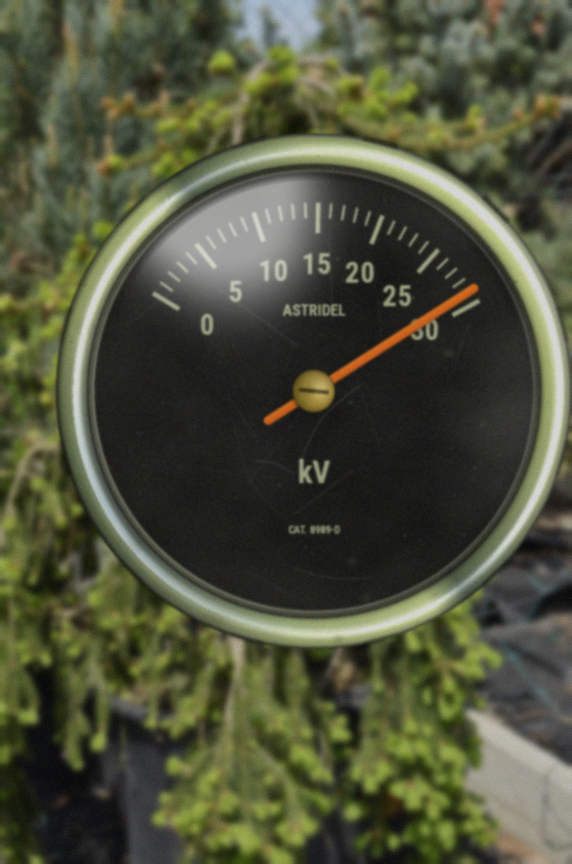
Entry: 29 kV
